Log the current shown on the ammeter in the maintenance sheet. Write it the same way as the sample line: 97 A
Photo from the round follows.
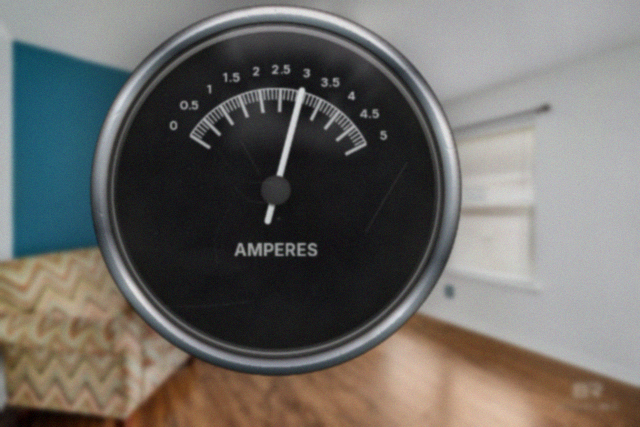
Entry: 3 A
